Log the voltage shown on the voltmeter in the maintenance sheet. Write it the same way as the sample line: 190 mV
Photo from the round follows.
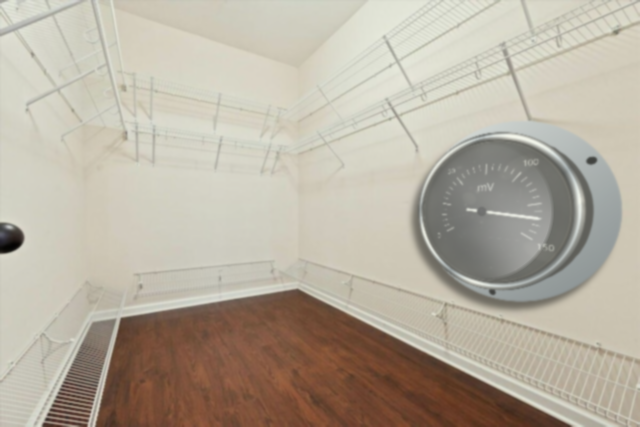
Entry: 135 mV
